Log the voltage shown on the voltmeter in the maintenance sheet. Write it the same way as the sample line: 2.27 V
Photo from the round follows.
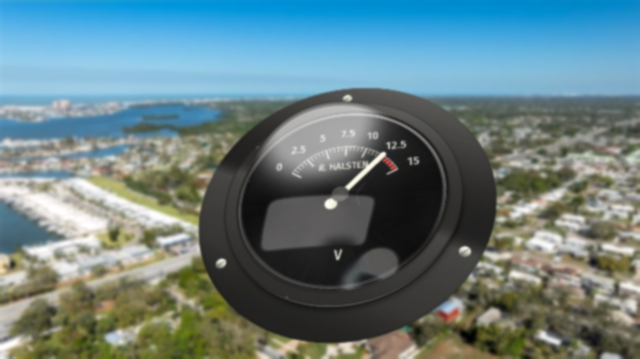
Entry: 12.5 V
